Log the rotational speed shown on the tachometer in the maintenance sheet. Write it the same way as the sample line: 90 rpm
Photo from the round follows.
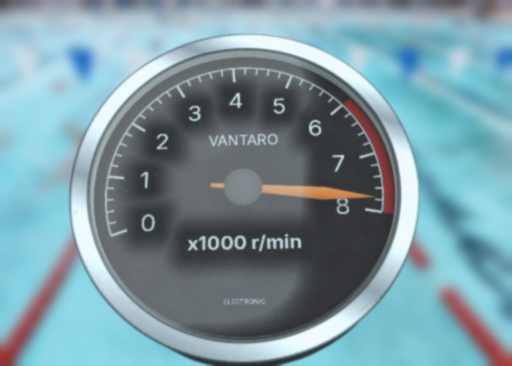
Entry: 7800 rpm
